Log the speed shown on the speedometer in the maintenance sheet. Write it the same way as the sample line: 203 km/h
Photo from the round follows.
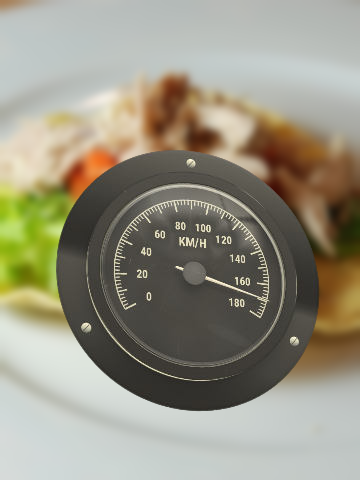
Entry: 170 km/h
